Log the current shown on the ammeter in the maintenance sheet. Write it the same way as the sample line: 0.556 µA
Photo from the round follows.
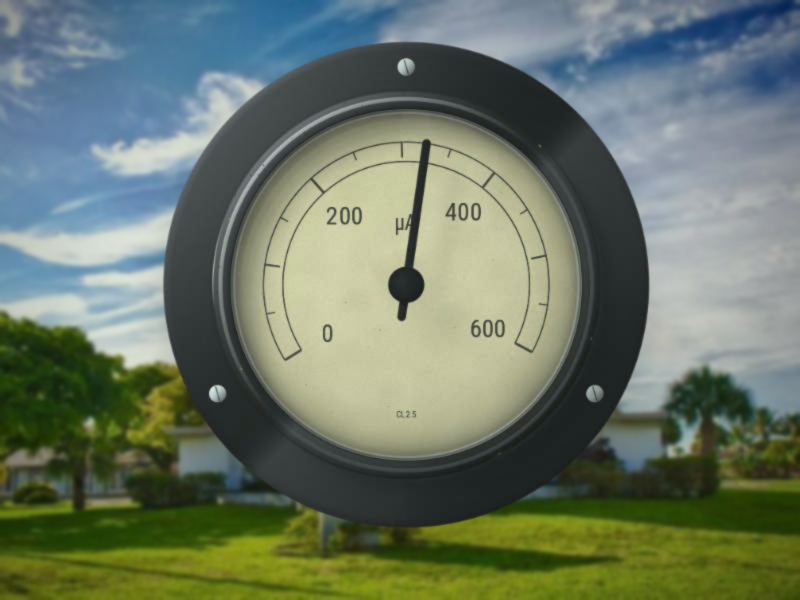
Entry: 325 µA
